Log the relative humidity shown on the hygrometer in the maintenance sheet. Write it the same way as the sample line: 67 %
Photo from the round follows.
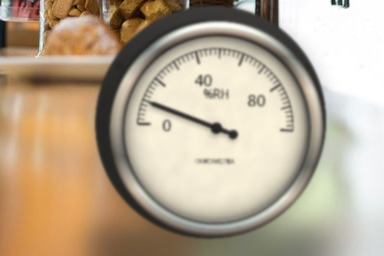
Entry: 10 %
